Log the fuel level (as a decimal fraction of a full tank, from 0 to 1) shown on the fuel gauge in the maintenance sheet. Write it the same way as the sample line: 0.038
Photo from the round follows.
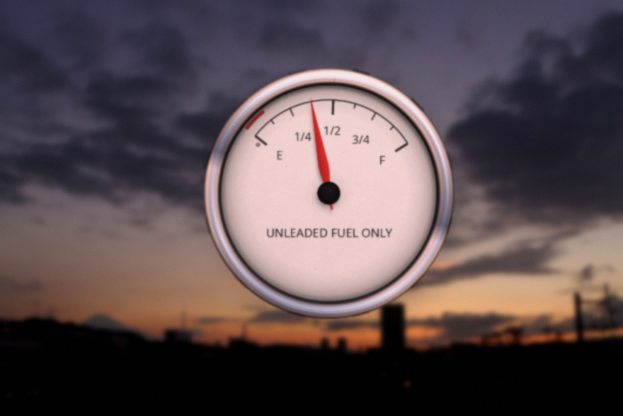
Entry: 0.375
